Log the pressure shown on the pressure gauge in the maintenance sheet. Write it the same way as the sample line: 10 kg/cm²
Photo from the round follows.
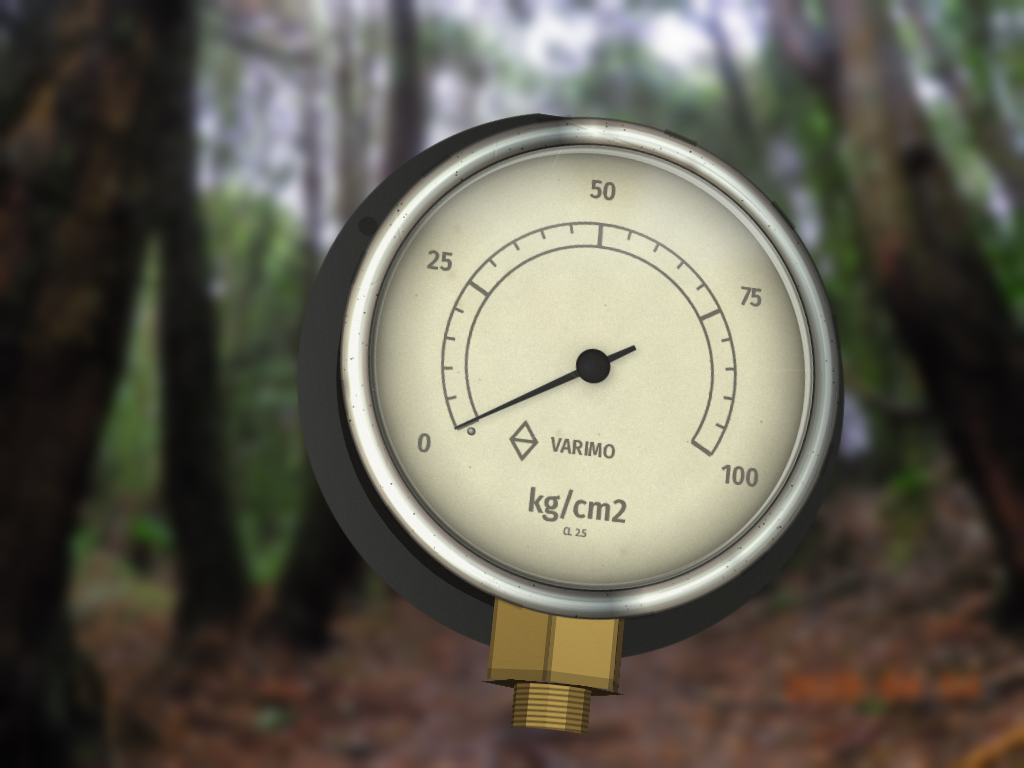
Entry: 0 kg/cm²
